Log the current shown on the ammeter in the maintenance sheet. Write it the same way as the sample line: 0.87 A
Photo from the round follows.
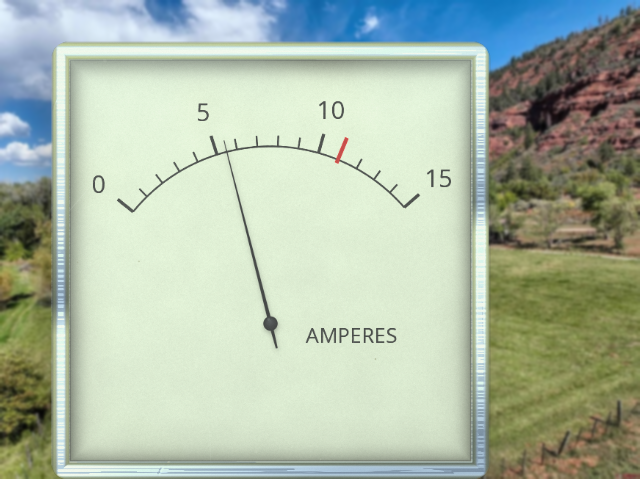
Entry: 5.5 A
